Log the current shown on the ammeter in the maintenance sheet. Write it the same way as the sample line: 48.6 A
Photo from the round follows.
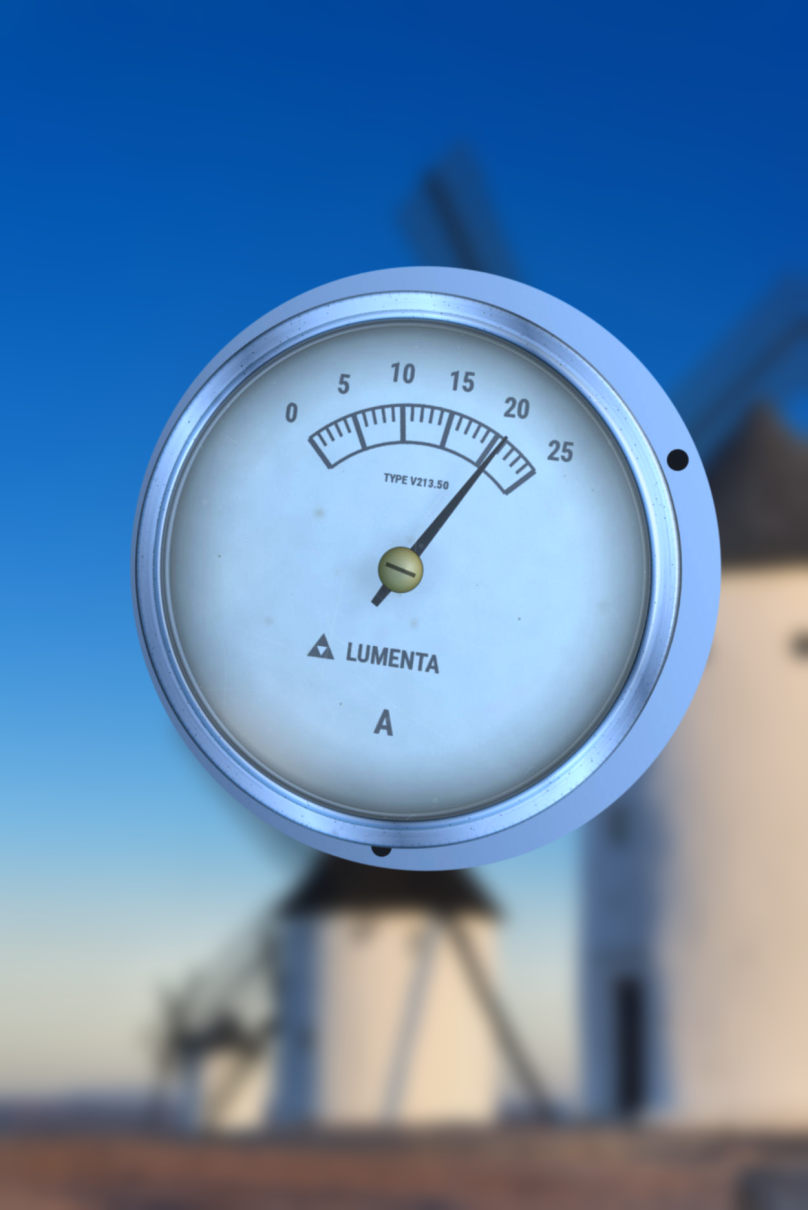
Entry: 21 A
